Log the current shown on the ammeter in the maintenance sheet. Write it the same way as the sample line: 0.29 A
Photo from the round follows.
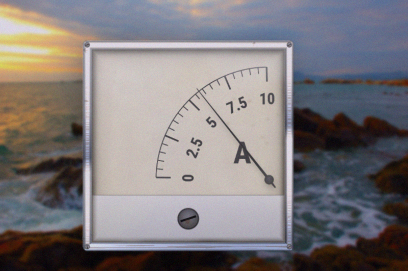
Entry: 5.75 A
